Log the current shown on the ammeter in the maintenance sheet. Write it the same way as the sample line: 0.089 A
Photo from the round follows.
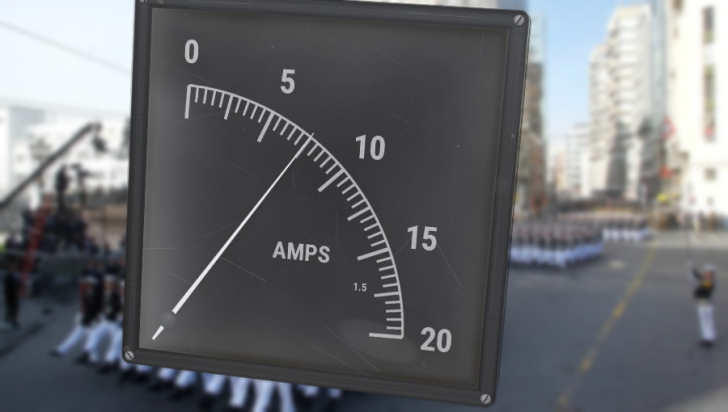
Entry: 7.5 A
